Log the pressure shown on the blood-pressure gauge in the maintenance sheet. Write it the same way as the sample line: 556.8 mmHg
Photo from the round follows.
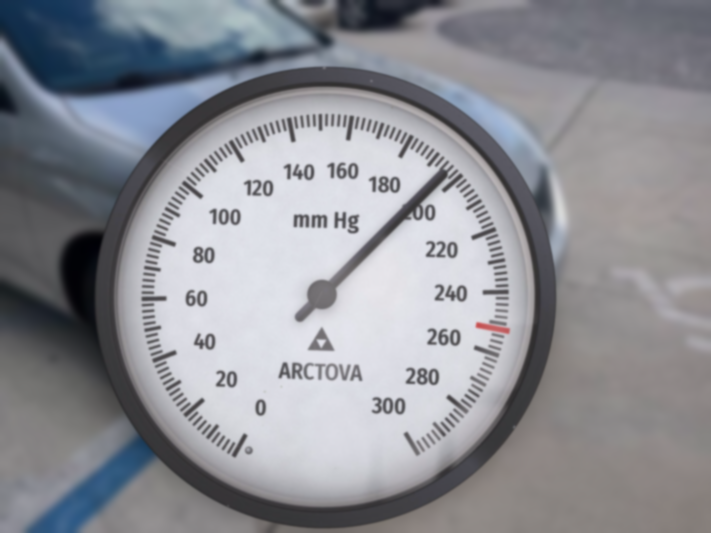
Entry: 196 mmHg
